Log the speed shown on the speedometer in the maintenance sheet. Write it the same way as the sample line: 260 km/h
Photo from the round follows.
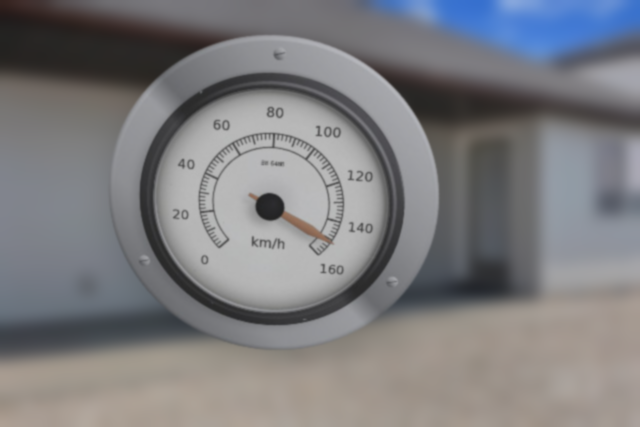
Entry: 150 km/h
